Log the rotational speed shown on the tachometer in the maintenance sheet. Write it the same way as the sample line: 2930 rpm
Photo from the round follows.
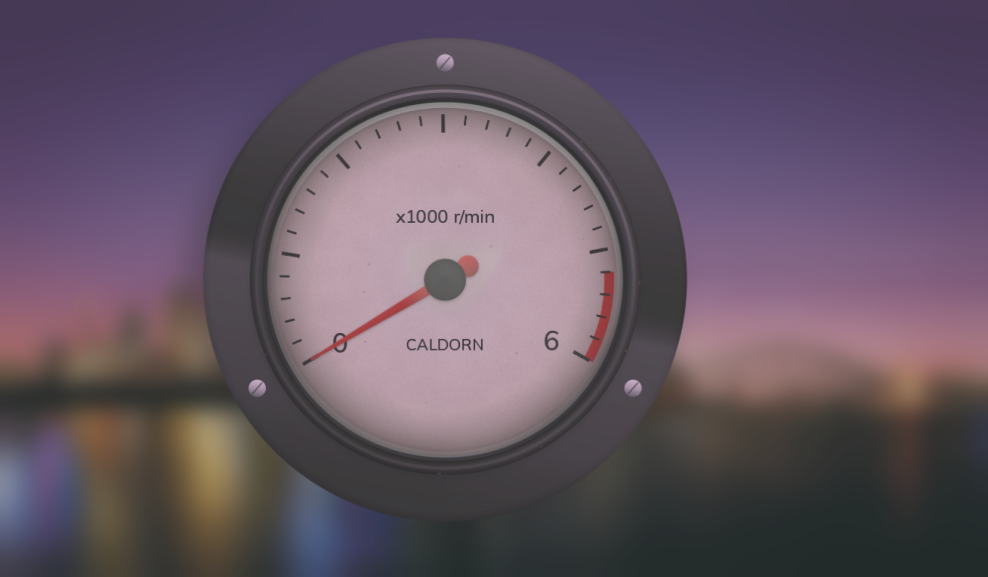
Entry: 0 rpm
